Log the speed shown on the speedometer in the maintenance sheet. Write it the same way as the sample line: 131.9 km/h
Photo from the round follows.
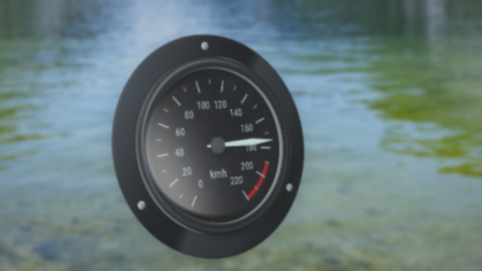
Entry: 175 km/h
